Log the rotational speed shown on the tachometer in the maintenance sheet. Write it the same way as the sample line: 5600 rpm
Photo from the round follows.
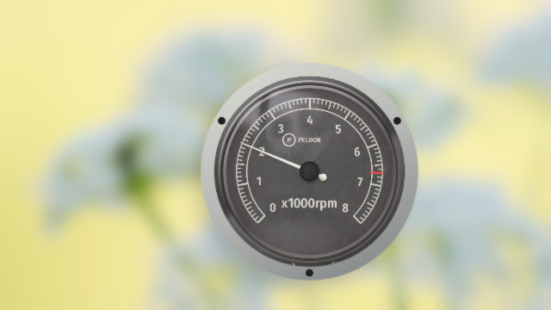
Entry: 2000 rpm
